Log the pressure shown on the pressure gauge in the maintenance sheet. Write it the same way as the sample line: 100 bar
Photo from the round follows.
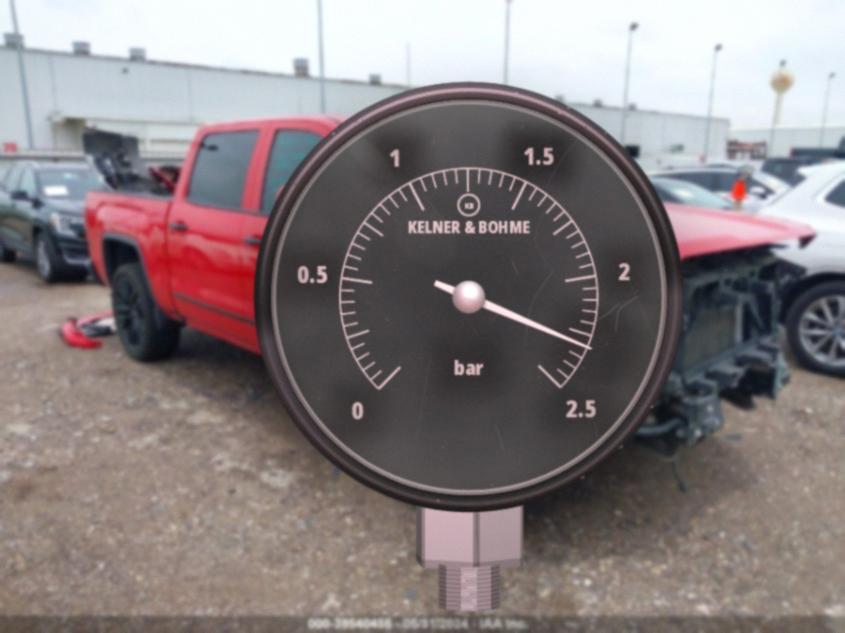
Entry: 2.3 bar
